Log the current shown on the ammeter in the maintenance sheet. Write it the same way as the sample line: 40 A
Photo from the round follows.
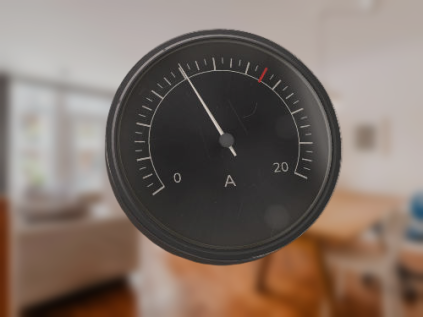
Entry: 8 A
